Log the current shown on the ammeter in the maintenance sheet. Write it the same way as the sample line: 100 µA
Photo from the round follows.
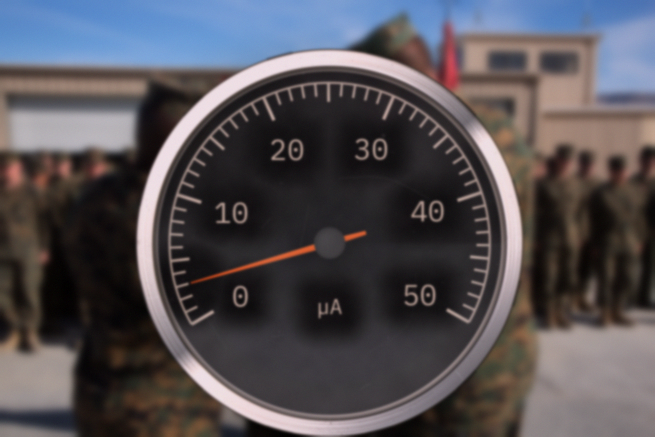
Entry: 3 µA
